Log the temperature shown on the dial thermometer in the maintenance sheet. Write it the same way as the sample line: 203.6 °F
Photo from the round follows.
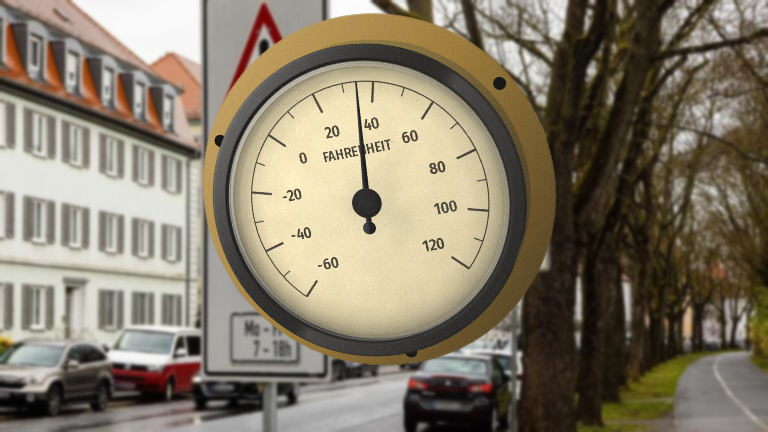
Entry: 35 °F
